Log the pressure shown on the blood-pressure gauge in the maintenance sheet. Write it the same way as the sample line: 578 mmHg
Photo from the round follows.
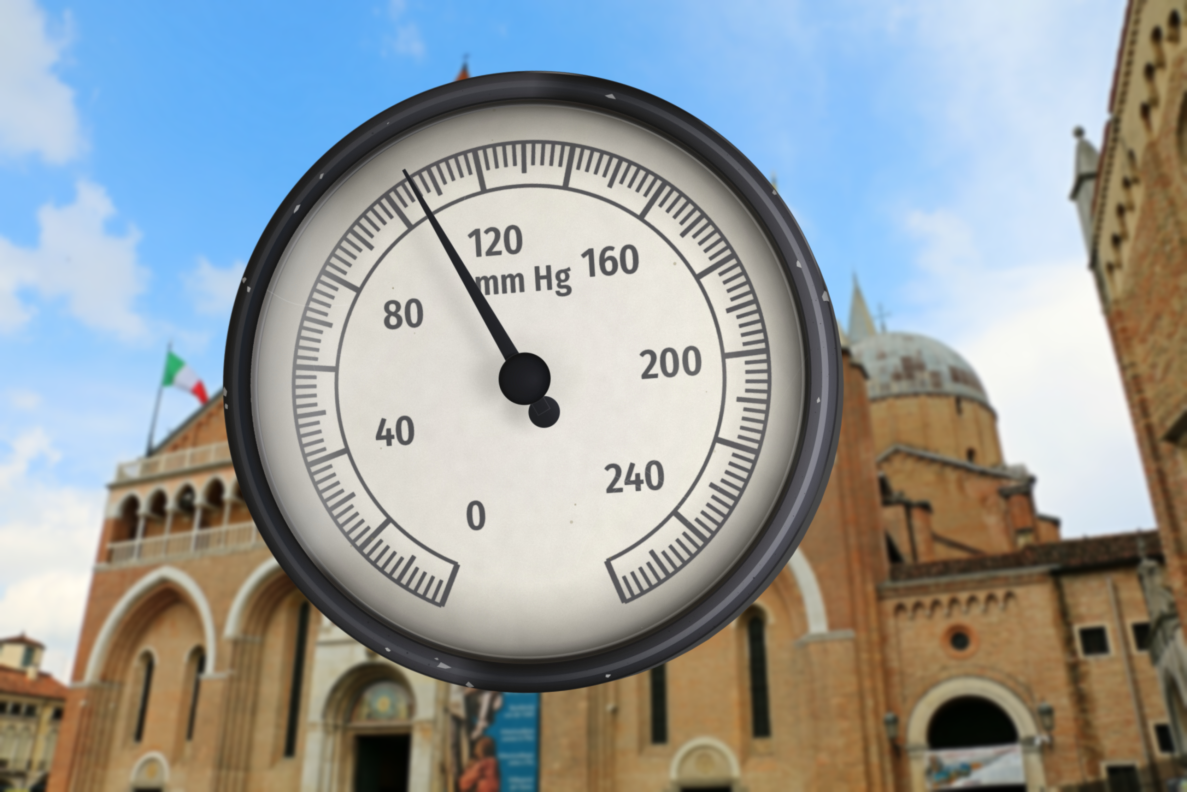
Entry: 106 mmHg
